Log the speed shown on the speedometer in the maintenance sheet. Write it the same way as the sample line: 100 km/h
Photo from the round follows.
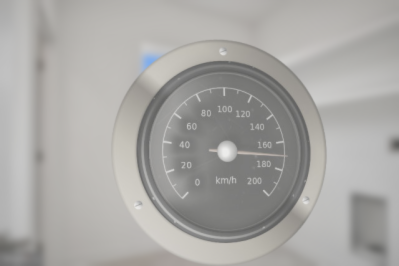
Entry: 170 km/h
